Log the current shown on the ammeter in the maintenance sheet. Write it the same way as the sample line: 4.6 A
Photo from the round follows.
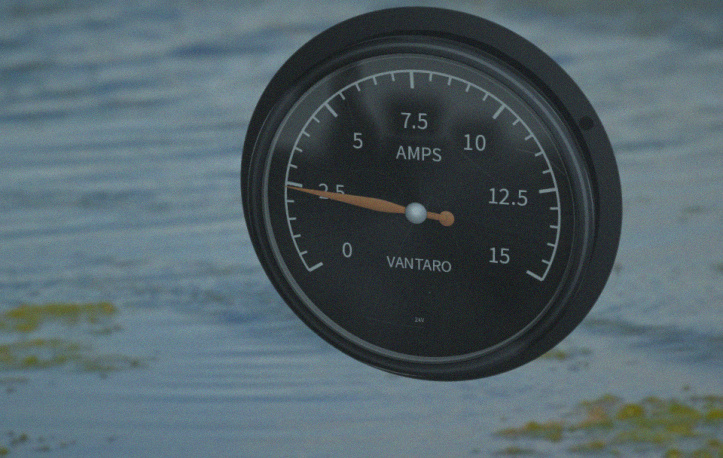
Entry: 2.5 A
